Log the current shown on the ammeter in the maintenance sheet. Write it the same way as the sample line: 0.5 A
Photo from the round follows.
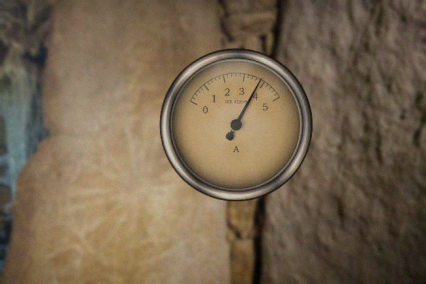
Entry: 3.8 A
